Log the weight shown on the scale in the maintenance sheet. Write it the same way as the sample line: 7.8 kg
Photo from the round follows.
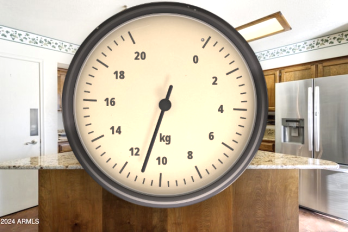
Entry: 11 kg
